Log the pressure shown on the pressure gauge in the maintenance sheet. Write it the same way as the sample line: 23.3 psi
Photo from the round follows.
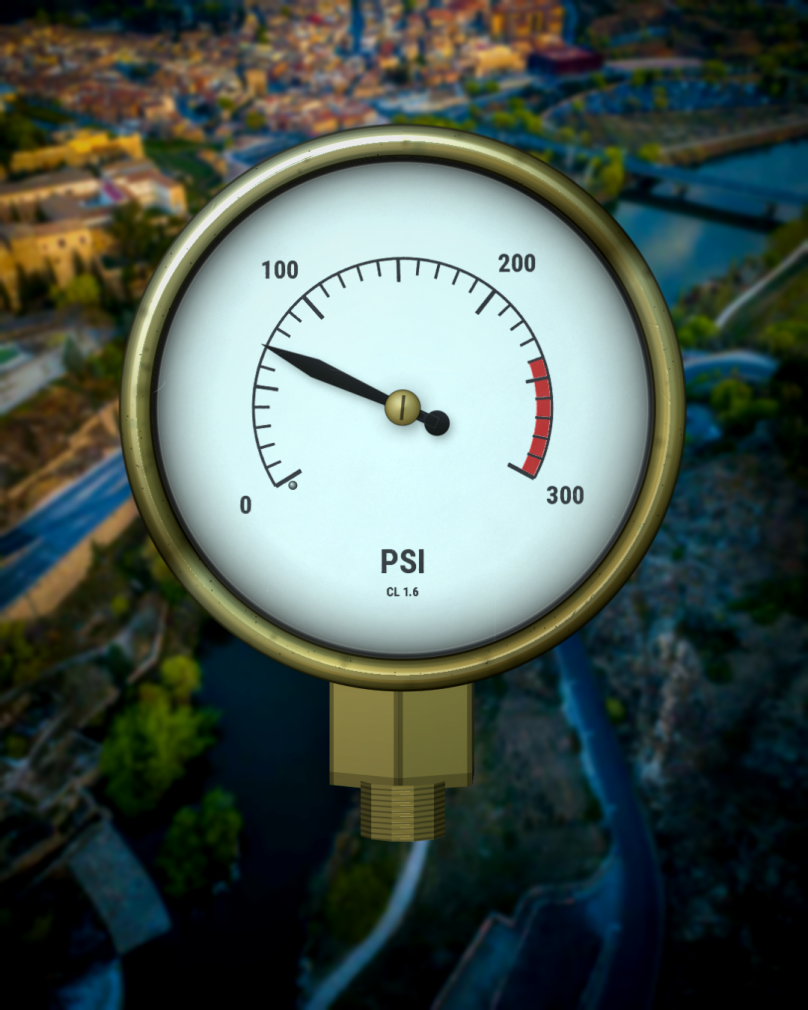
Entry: 70 psi
